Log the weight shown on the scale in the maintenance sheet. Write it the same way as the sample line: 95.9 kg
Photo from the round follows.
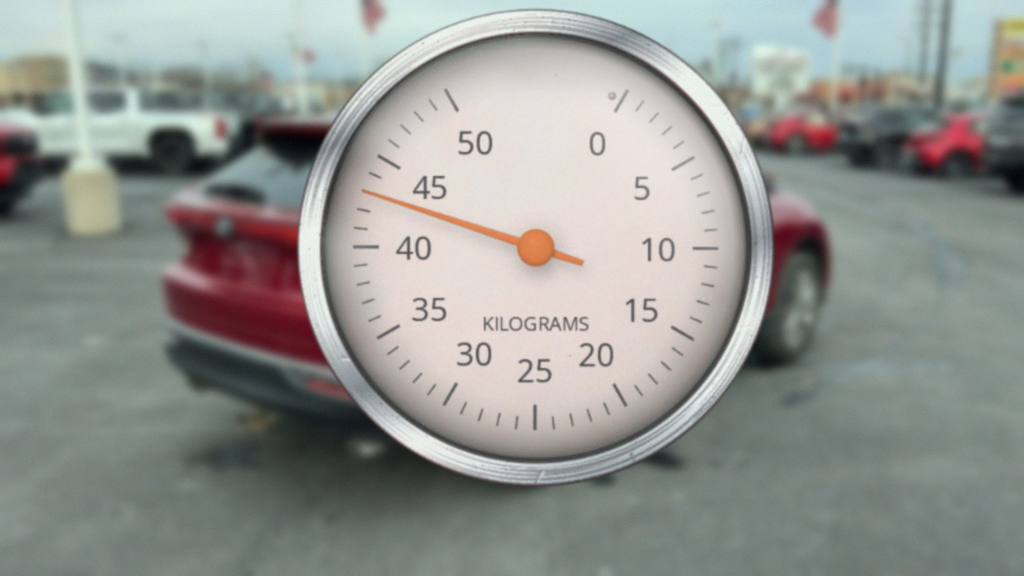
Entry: 43 kg
